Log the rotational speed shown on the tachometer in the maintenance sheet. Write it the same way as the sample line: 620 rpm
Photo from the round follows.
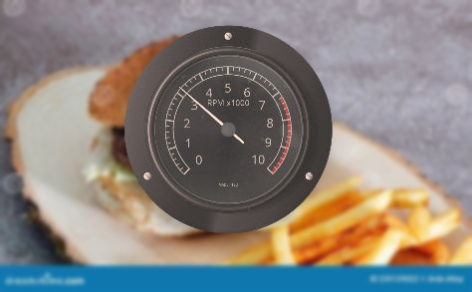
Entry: 3200 rpm
